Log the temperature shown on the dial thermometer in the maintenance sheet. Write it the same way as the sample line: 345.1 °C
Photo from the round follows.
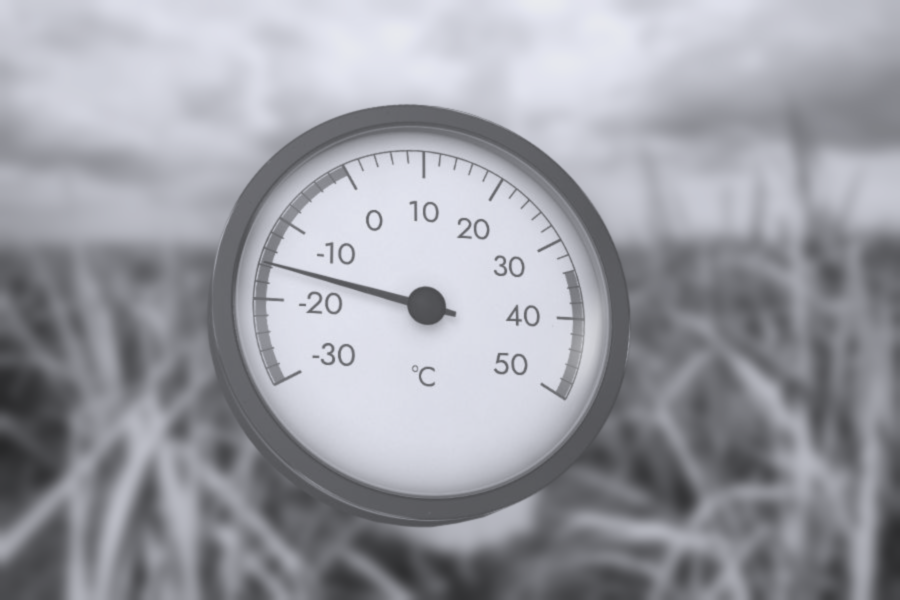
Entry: -16 °C
